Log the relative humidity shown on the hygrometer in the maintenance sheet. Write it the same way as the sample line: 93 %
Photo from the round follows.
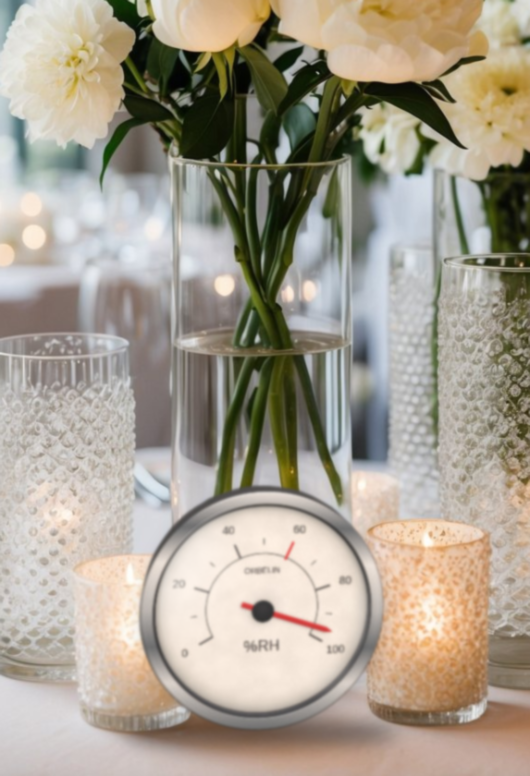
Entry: 95 %
